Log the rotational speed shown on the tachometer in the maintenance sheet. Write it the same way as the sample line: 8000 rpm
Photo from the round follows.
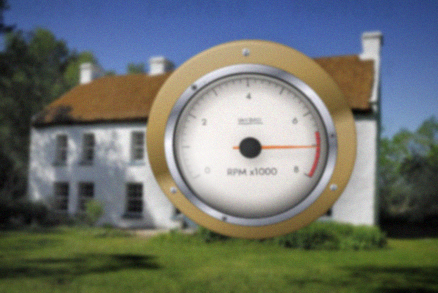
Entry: 7000 rpm
